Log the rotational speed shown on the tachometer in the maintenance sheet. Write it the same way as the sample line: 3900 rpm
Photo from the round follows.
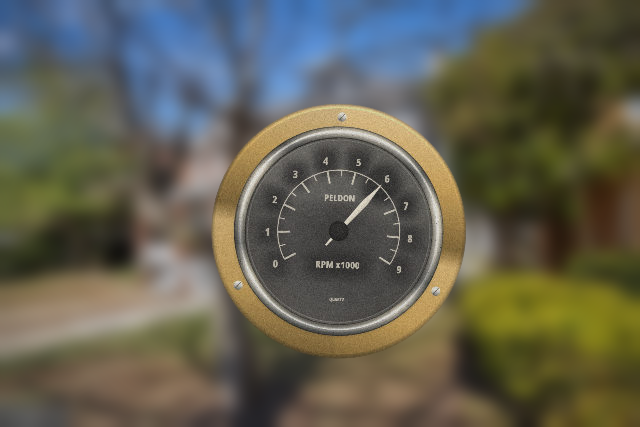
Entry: 6000 rpm
